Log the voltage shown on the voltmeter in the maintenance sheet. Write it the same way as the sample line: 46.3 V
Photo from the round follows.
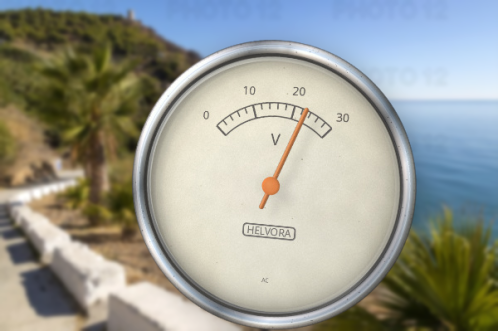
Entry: 23 V
